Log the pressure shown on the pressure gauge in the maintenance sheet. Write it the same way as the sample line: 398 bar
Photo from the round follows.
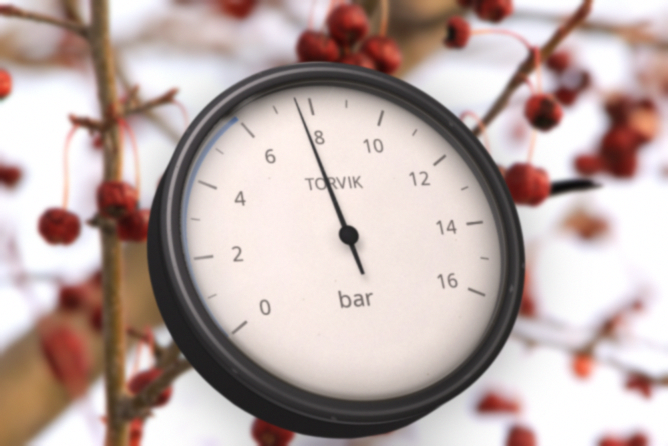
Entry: 7.5 bar
